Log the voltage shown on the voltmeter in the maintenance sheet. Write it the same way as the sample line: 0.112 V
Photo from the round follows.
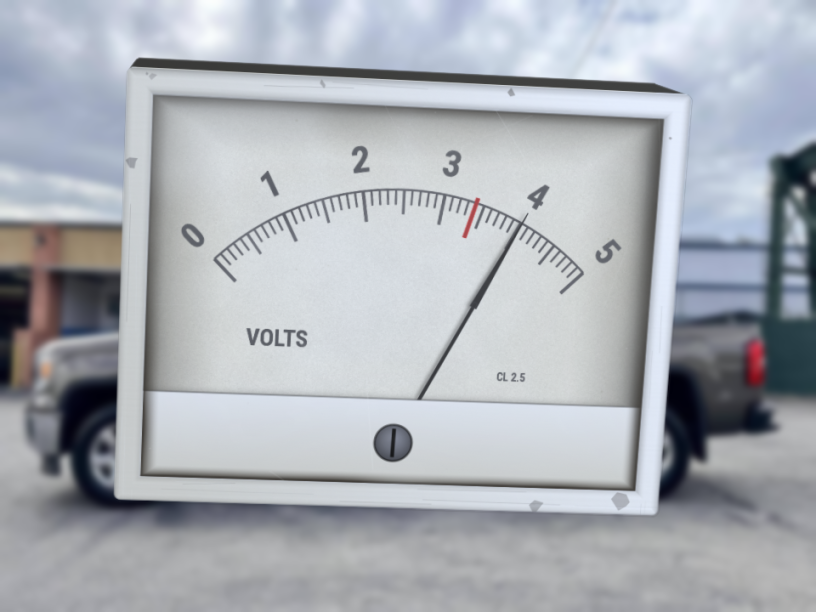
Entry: 4 V
